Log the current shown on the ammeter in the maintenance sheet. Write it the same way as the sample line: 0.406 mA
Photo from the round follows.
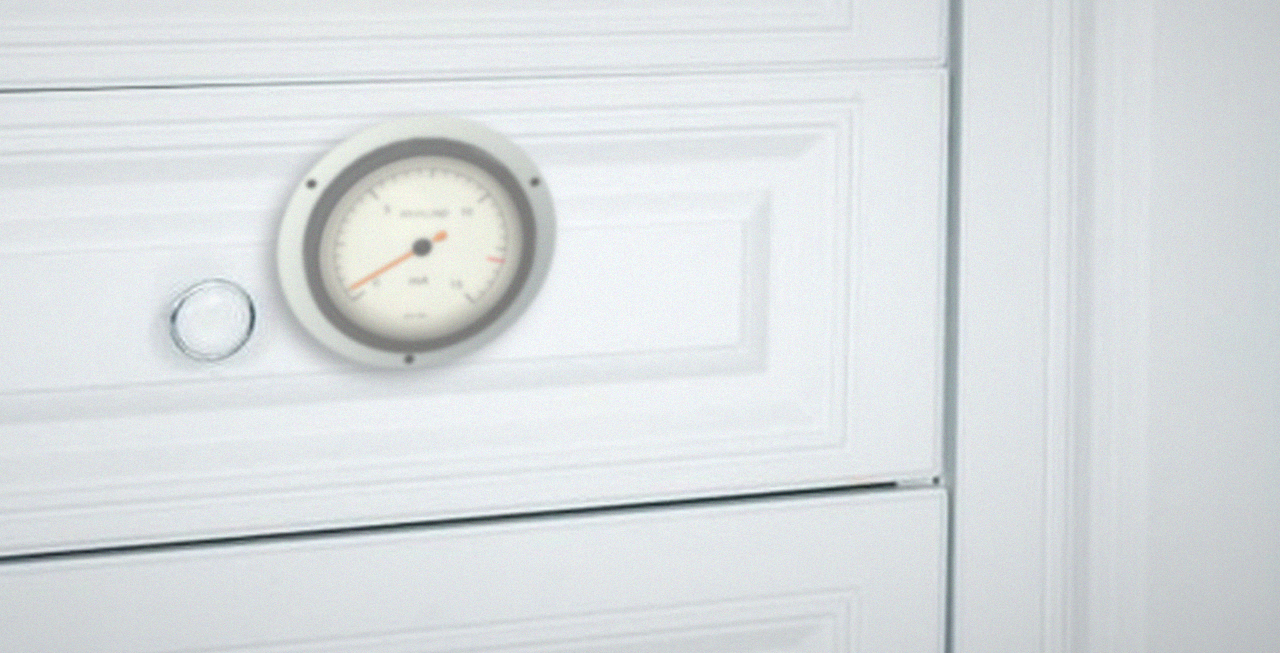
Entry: 0.5 mA
